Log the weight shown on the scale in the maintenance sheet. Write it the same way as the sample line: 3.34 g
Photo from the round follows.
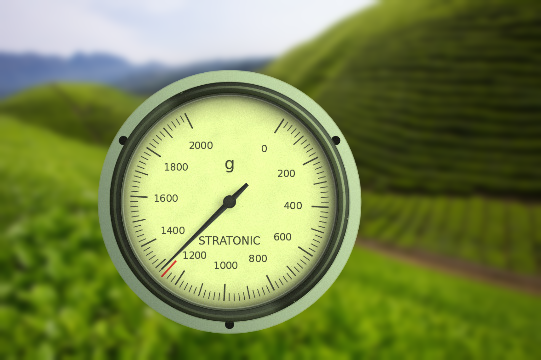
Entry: 1280 g
